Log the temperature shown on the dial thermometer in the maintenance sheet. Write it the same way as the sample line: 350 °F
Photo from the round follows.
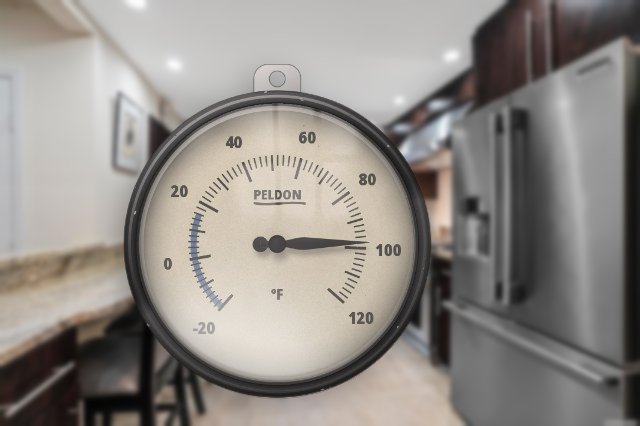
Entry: 98 °F
